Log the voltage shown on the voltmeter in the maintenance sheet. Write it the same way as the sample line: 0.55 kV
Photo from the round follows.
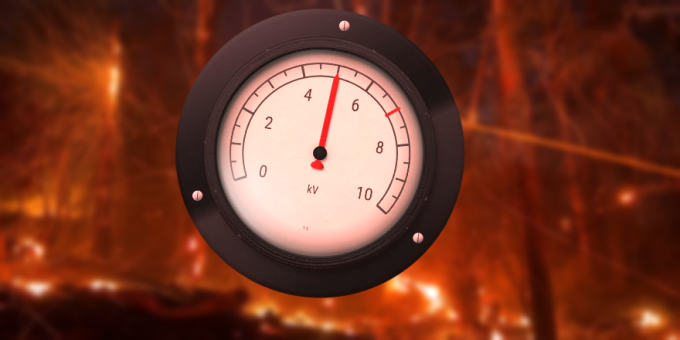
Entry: 5 kV
